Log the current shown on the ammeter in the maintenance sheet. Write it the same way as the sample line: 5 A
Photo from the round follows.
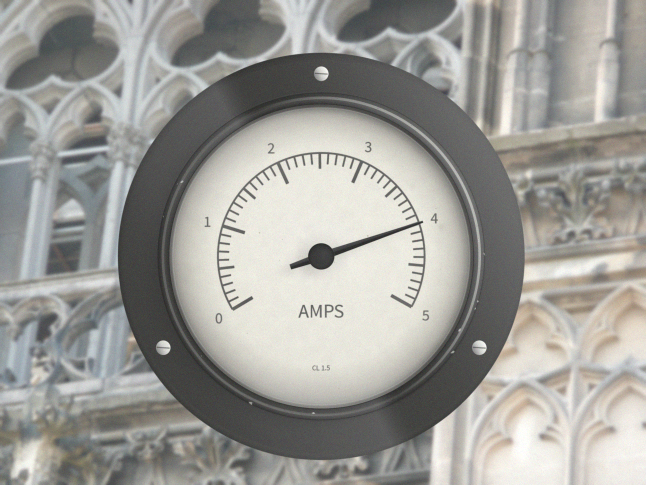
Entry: 4 A
